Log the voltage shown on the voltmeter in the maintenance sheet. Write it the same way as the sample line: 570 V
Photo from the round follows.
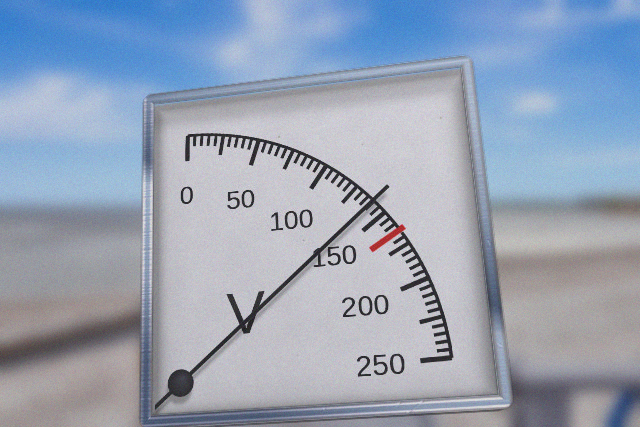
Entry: 140 V
